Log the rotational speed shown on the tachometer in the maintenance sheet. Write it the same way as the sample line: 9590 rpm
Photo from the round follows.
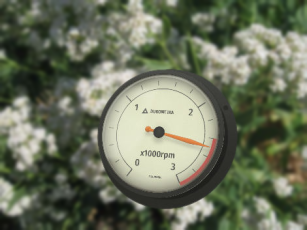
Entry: 2500 rpm
